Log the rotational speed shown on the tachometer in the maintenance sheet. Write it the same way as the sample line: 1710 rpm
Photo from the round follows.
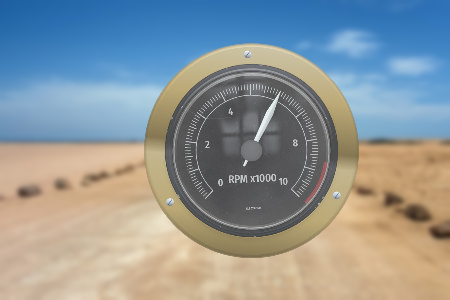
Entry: 6000 rpm
